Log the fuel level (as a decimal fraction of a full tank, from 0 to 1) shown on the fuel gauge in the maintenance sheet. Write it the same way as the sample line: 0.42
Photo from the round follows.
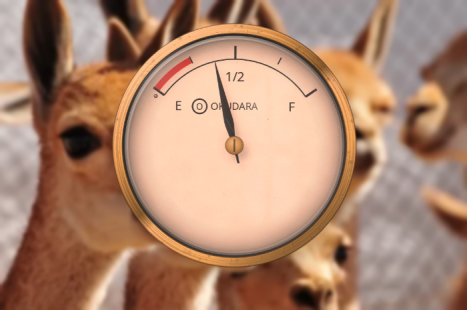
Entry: 0.375
